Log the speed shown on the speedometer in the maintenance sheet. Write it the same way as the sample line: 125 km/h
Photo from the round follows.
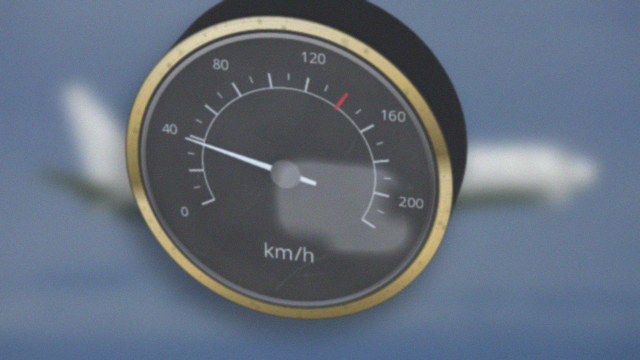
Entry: 40 km/h
